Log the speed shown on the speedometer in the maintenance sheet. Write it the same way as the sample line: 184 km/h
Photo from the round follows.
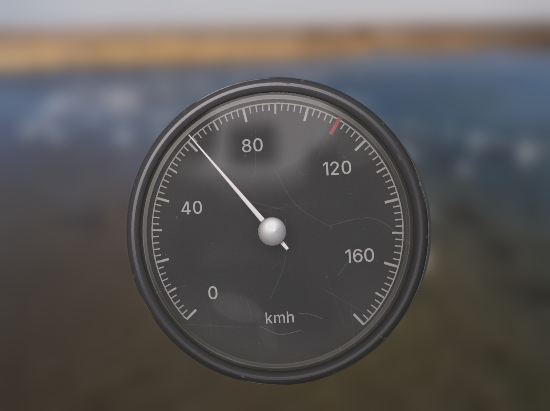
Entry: 62 km/h
